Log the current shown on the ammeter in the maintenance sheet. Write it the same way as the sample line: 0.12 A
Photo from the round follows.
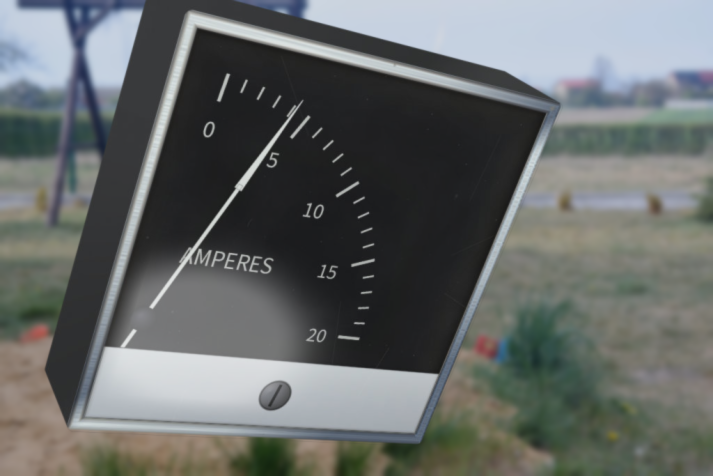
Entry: 4 A
